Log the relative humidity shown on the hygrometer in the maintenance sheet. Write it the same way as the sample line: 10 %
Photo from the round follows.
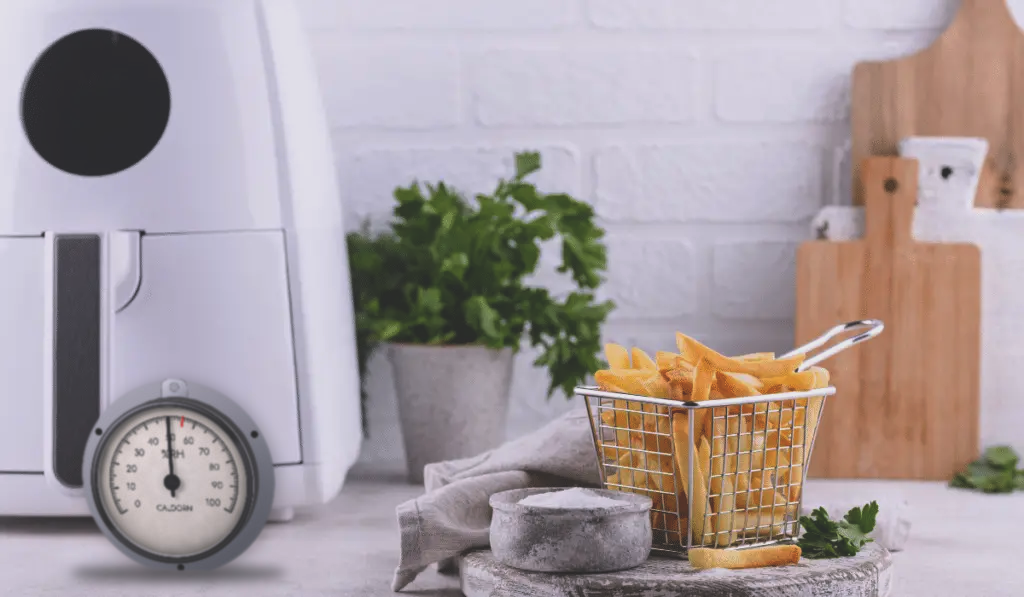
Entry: 50 %
